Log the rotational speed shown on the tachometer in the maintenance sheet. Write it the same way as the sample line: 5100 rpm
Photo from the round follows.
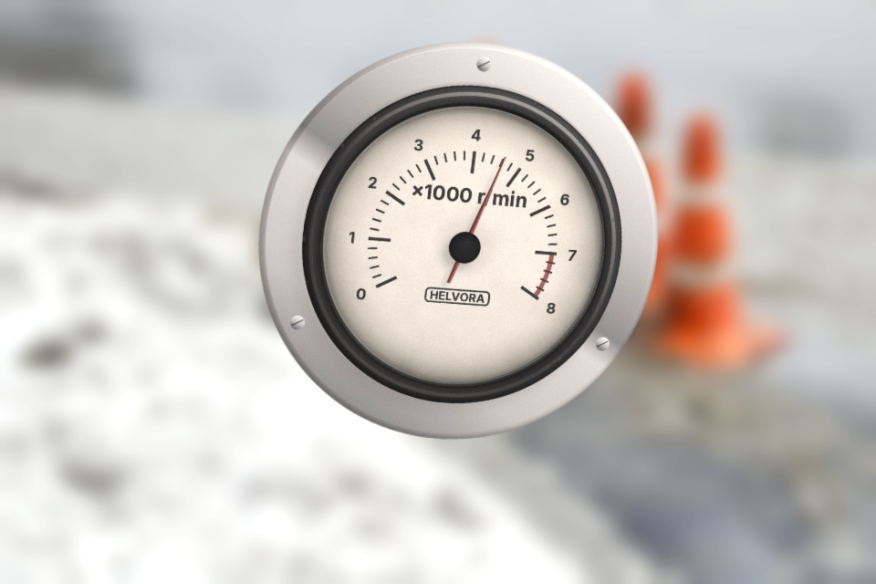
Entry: 4600 rpm
